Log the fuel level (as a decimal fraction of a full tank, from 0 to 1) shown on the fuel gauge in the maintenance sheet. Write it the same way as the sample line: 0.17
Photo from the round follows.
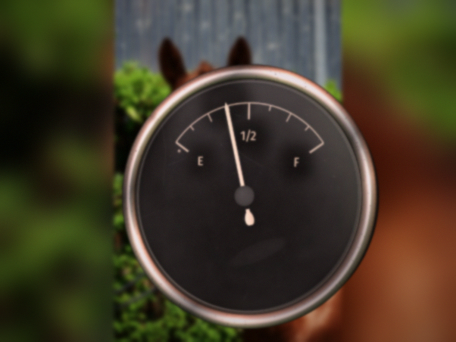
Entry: 0.375
